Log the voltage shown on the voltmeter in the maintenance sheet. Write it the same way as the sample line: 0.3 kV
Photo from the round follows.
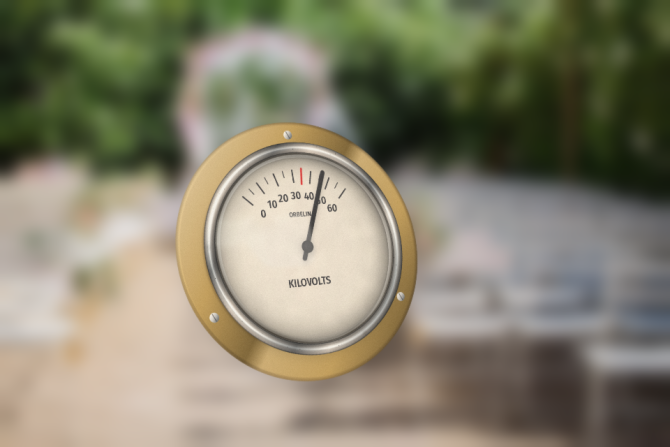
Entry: 45 kV
